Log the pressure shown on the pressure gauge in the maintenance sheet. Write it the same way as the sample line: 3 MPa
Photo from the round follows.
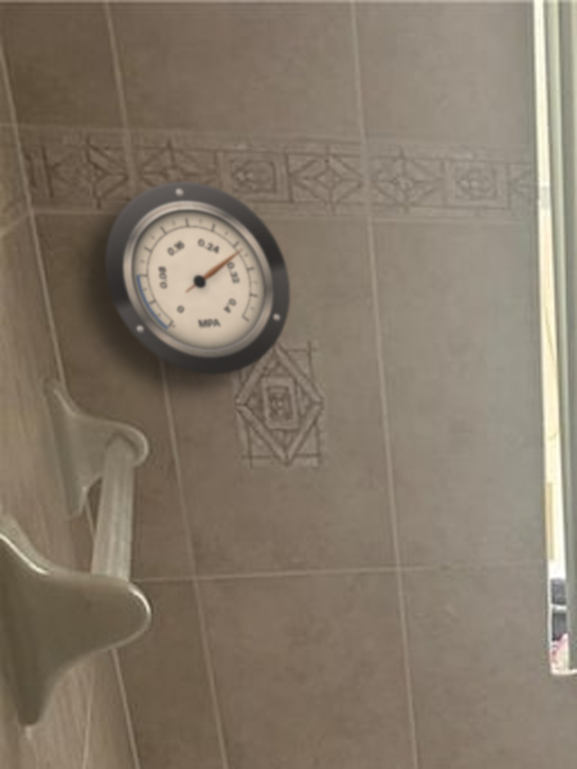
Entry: 0.29 MPa
